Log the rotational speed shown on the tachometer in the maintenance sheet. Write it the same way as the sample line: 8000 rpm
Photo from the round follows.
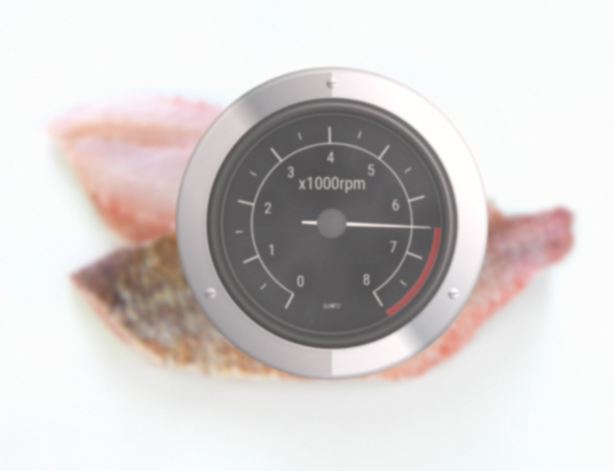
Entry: 6500 rpm
